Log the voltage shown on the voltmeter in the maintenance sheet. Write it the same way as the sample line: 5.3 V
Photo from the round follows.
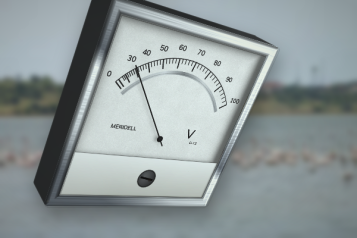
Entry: 30 V
